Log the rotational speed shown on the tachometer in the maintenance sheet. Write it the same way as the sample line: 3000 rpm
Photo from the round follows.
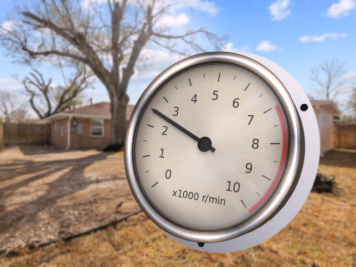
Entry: 2500 rpm
